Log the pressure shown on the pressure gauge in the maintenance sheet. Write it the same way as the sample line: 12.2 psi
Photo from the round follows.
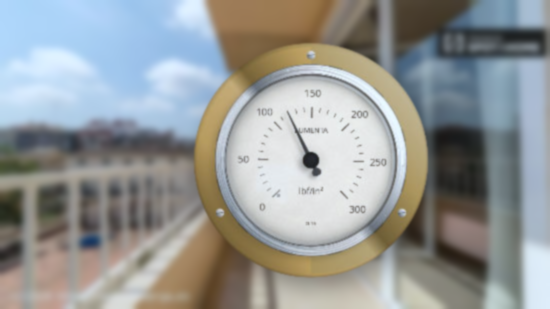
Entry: 120 psi
